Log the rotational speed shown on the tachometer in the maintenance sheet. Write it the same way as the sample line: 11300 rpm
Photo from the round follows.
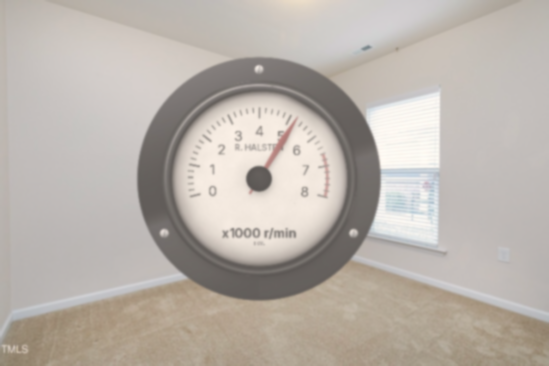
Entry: 5200 rpm
